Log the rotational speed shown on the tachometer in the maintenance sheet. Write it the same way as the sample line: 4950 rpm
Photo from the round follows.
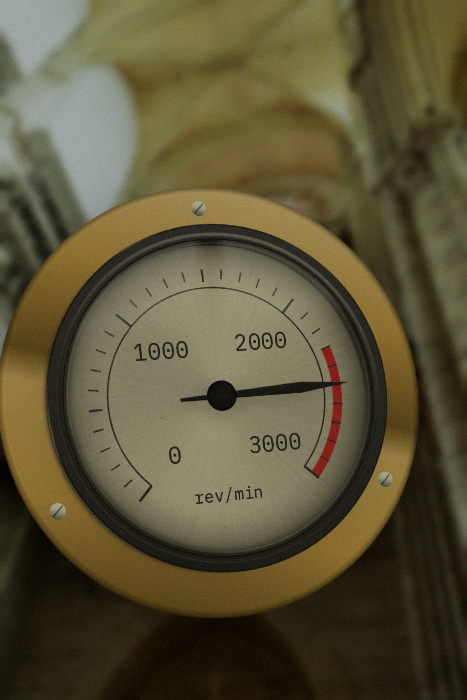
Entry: 2500 rpm
